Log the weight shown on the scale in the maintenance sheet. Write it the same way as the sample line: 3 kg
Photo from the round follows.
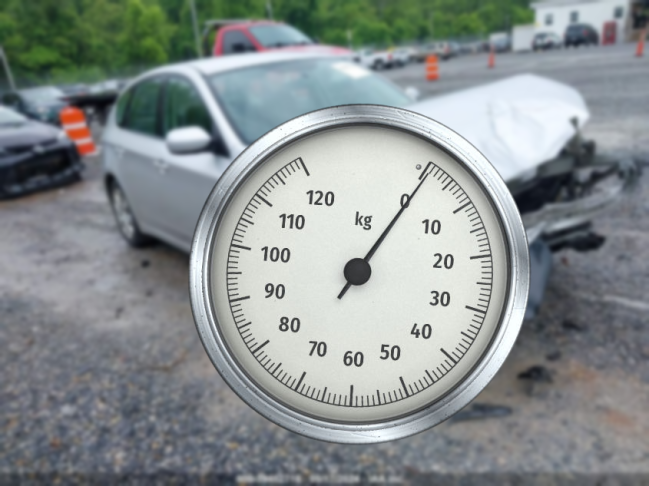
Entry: 1 kg
